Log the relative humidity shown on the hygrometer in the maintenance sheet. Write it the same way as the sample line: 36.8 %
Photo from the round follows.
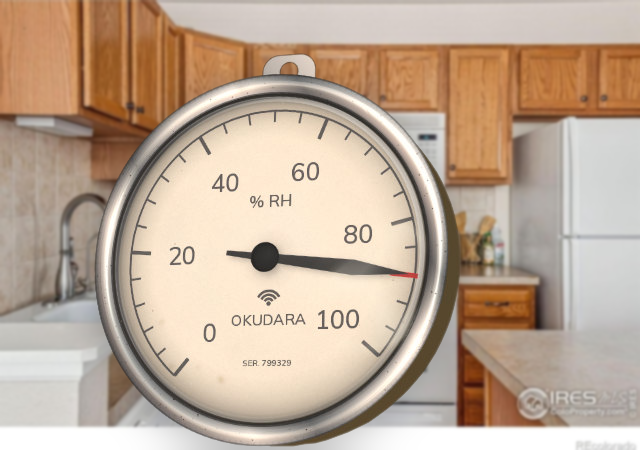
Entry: 88 %
